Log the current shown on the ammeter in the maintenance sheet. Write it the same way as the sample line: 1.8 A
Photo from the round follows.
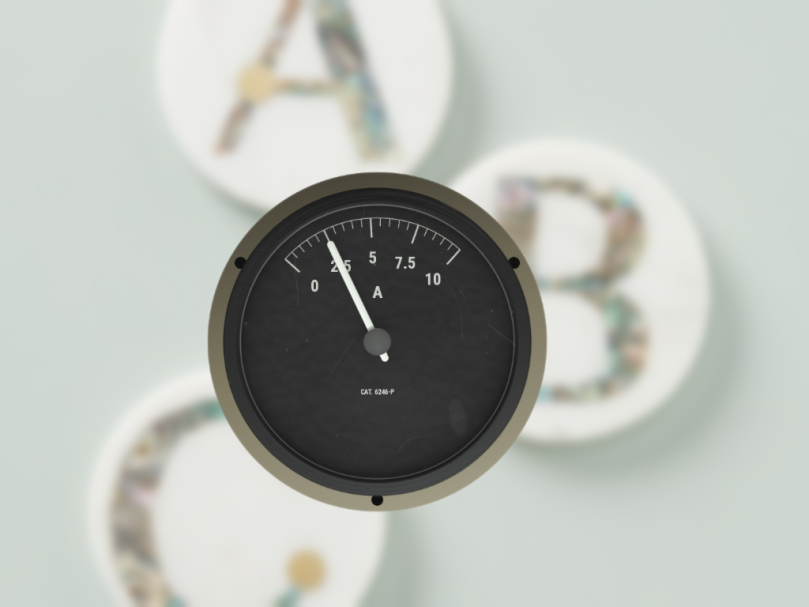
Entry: 2.5 A
